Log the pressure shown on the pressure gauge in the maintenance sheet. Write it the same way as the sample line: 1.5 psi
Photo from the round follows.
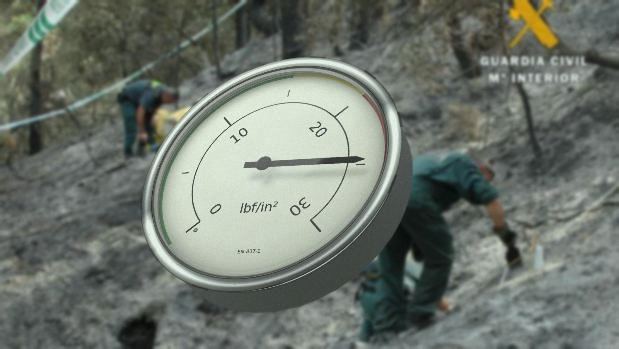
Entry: 25 psi
